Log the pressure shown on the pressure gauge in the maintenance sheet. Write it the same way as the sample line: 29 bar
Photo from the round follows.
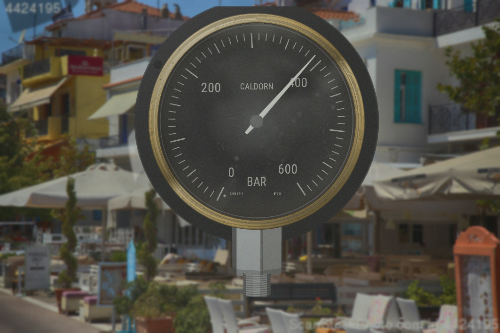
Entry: 390 bar
